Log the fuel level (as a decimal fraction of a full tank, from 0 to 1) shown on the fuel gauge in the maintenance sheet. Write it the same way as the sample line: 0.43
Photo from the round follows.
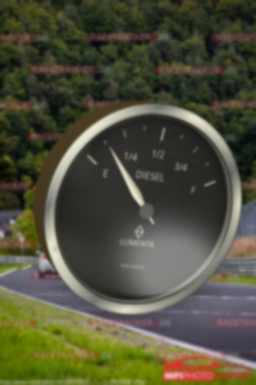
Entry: 0.125
